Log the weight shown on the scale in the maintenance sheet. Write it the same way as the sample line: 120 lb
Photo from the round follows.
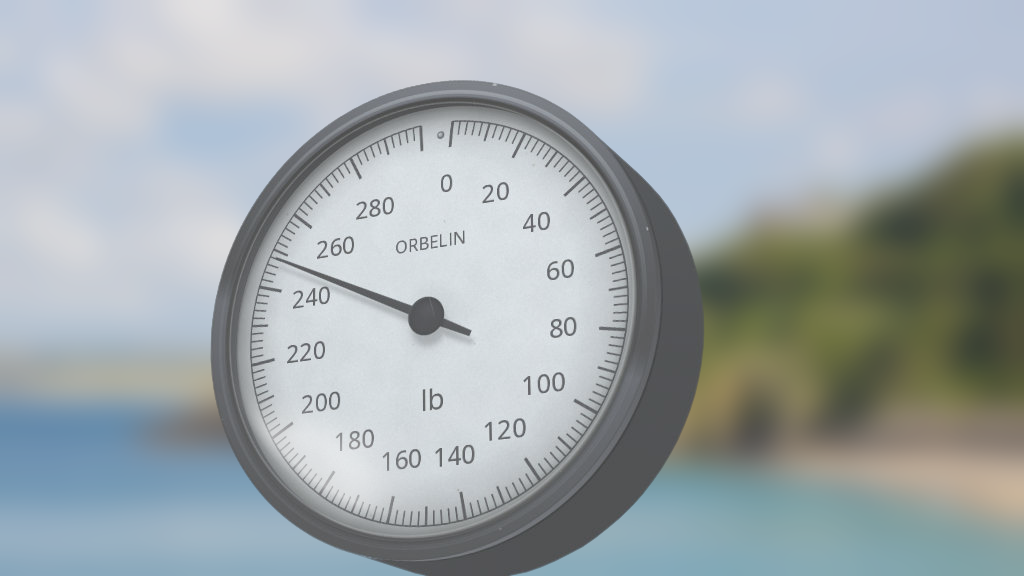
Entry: 248 lb
